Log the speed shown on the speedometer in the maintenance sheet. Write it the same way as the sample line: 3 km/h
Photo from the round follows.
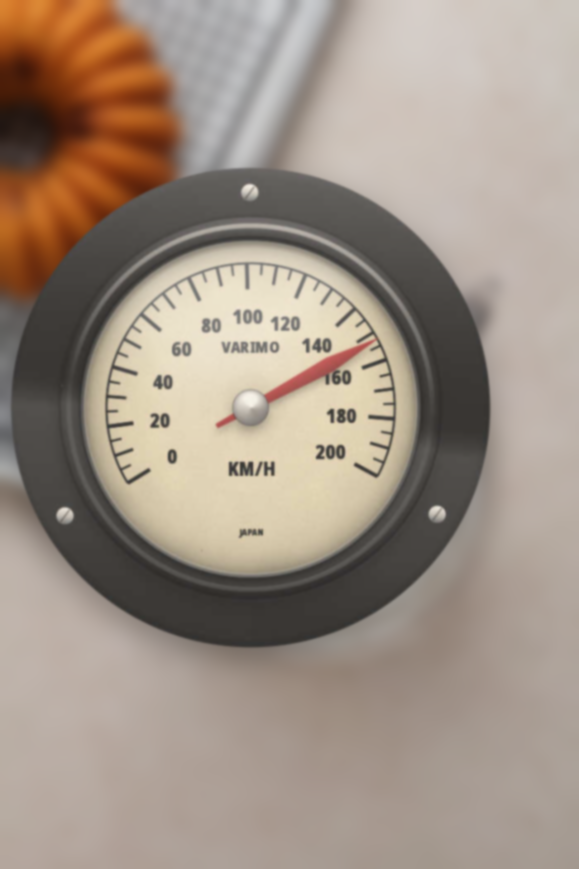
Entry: 152.5 km/h
